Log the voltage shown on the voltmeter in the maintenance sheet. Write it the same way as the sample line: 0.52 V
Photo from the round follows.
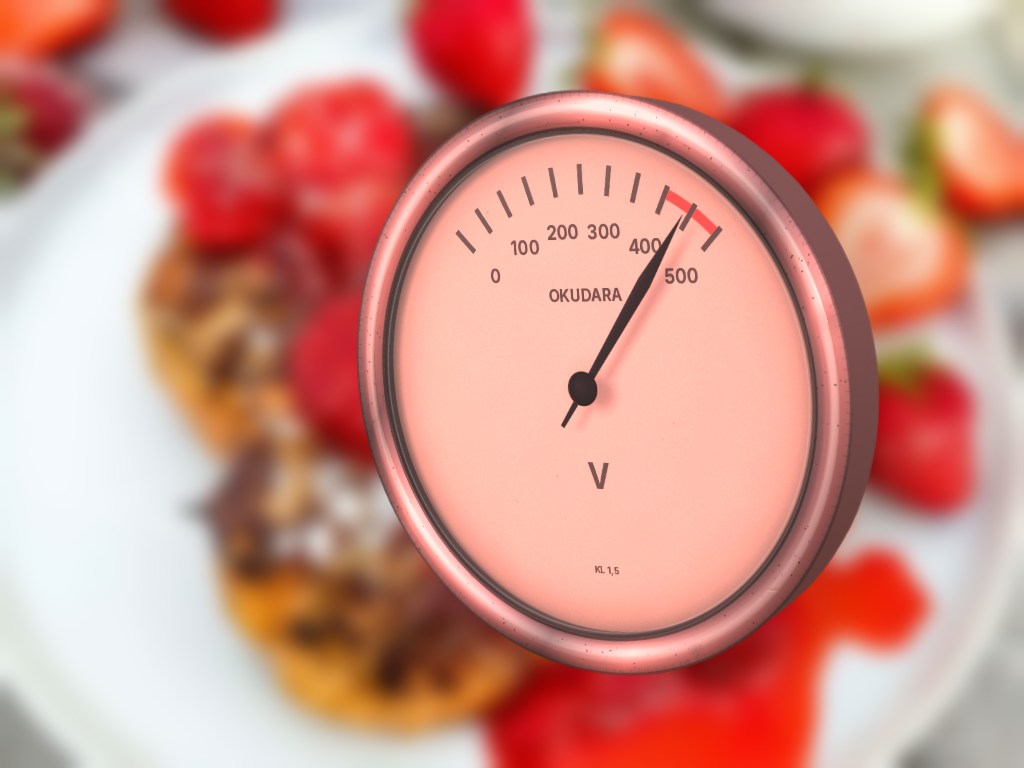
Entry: 450 V
